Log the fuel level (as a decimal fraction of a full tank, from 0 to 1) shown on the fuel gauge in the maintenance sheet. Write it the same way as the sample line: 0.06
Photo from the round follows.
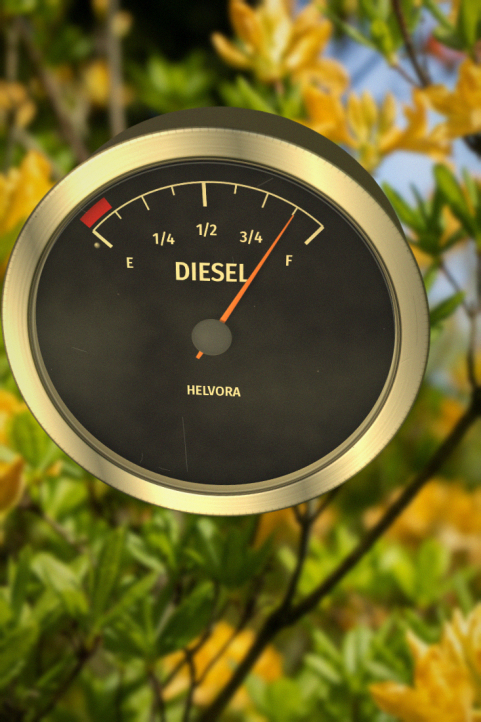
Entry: 0.875
